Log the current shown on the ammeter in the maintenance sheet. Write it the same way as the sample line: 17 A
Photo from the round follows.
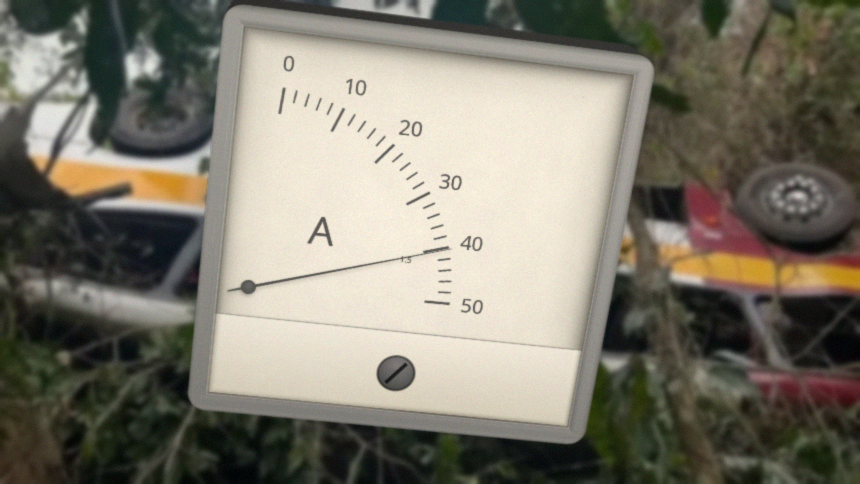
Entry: 40 A
